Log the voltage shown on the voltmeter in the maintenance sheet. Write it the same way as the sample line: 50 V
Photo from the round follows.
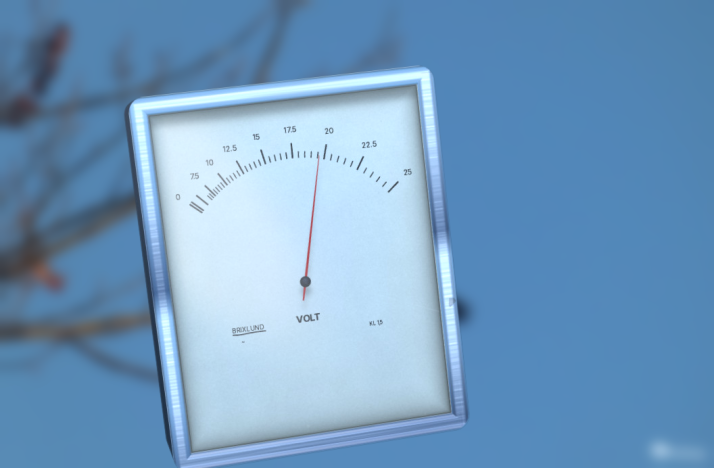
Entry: 19.5 V
